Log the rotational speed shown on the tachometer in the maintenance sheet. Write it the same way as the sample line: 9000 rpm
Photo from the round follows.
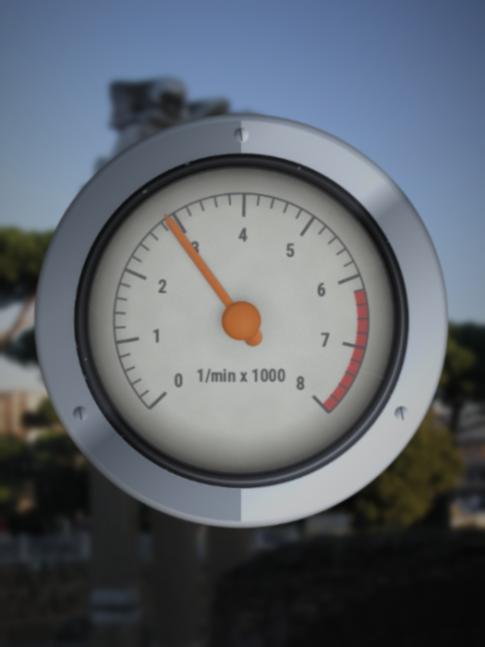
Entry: 2900 rpm
